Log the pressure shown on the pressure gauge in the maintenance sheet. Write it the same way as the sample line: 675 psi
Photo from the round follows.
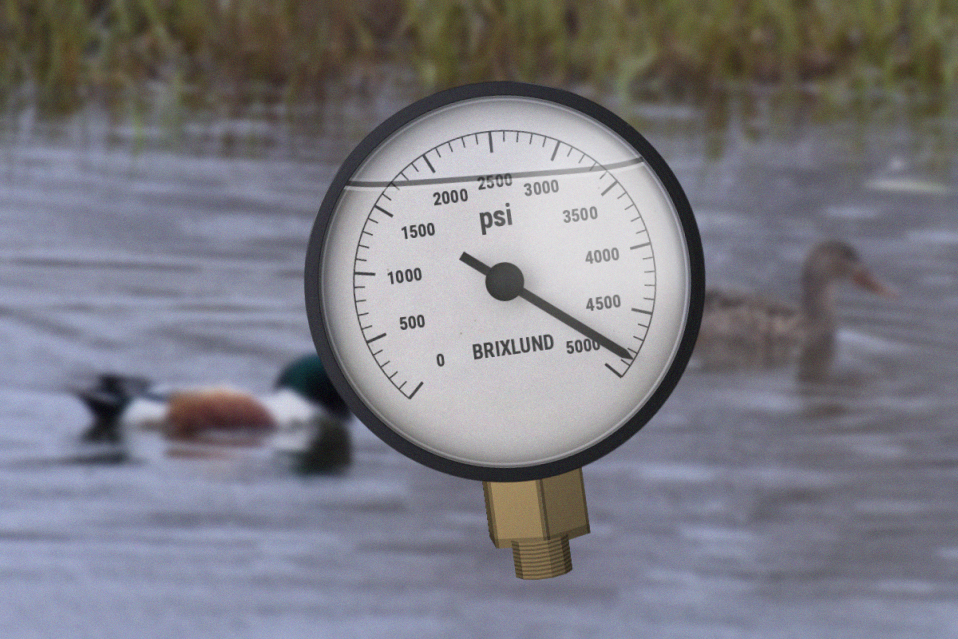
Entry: 4850 psi
